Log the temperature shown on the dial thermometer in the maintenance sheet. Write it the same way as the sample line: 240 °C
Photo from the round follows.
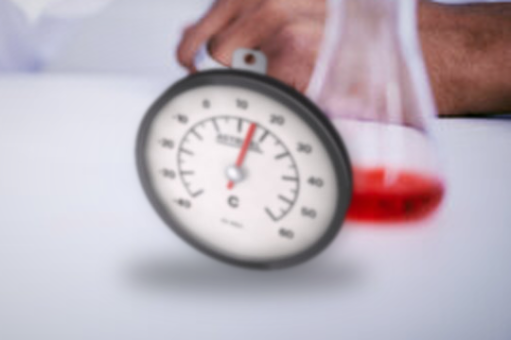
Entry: 15 °C
